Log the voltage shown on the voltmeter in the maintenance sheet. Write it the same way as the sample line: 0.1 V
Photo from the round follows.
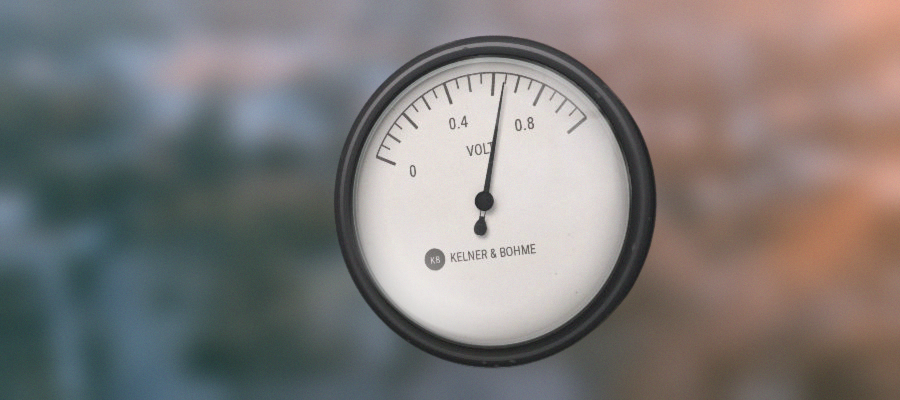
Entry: 0.65 V
